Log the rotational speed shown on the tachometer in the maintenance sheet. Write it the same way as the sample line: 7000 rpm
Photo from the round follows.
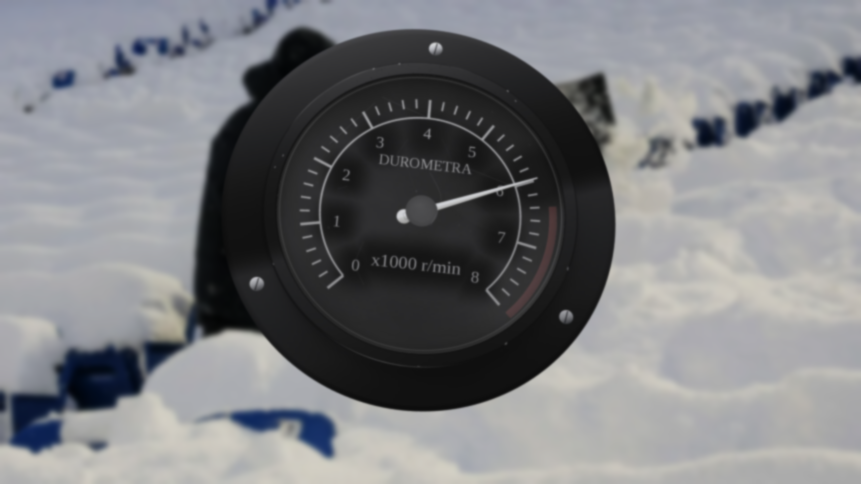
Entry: 6000 rpm
